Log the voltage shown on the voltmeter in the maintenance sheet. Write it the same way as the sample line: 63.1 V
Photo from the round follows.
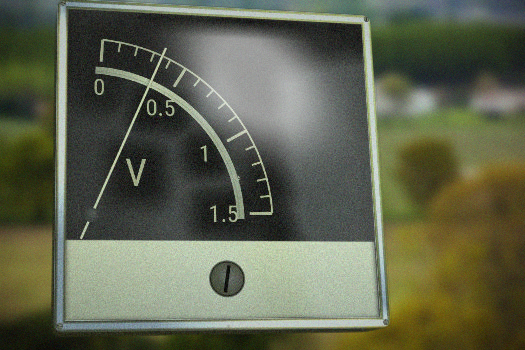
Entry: 0.35 V
